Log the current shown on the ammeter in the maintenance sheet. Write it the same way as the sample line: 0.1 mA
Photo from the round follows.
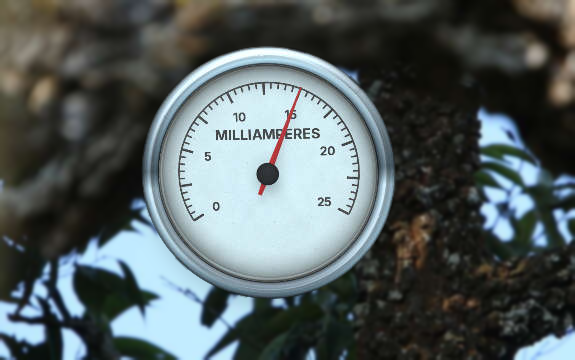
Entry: 15 mA
